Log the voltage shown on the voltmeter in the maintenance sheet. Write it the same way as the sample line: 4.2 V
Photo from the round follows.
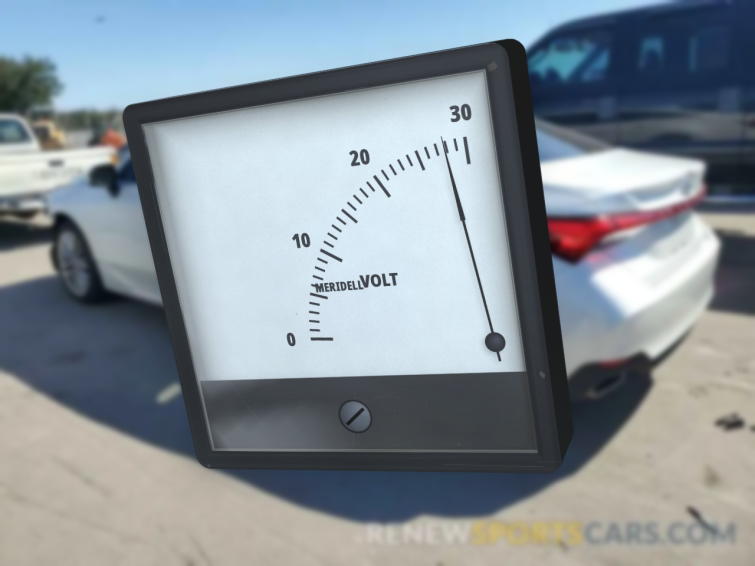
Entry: 28 V
